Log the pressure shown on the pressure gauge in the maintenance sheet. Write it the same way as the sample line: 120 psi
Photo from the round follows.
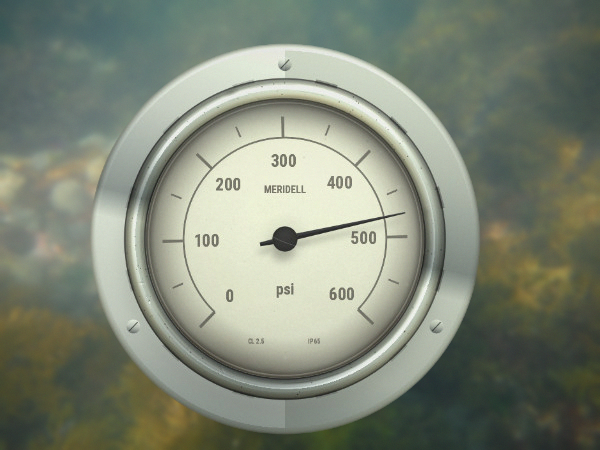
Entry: 475 psi
